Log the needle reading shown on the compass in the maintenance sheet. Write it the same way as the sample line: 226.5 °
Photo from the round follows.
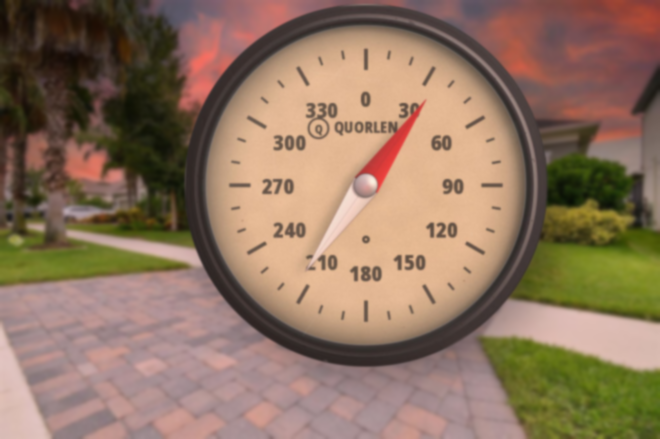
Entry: 35 °
